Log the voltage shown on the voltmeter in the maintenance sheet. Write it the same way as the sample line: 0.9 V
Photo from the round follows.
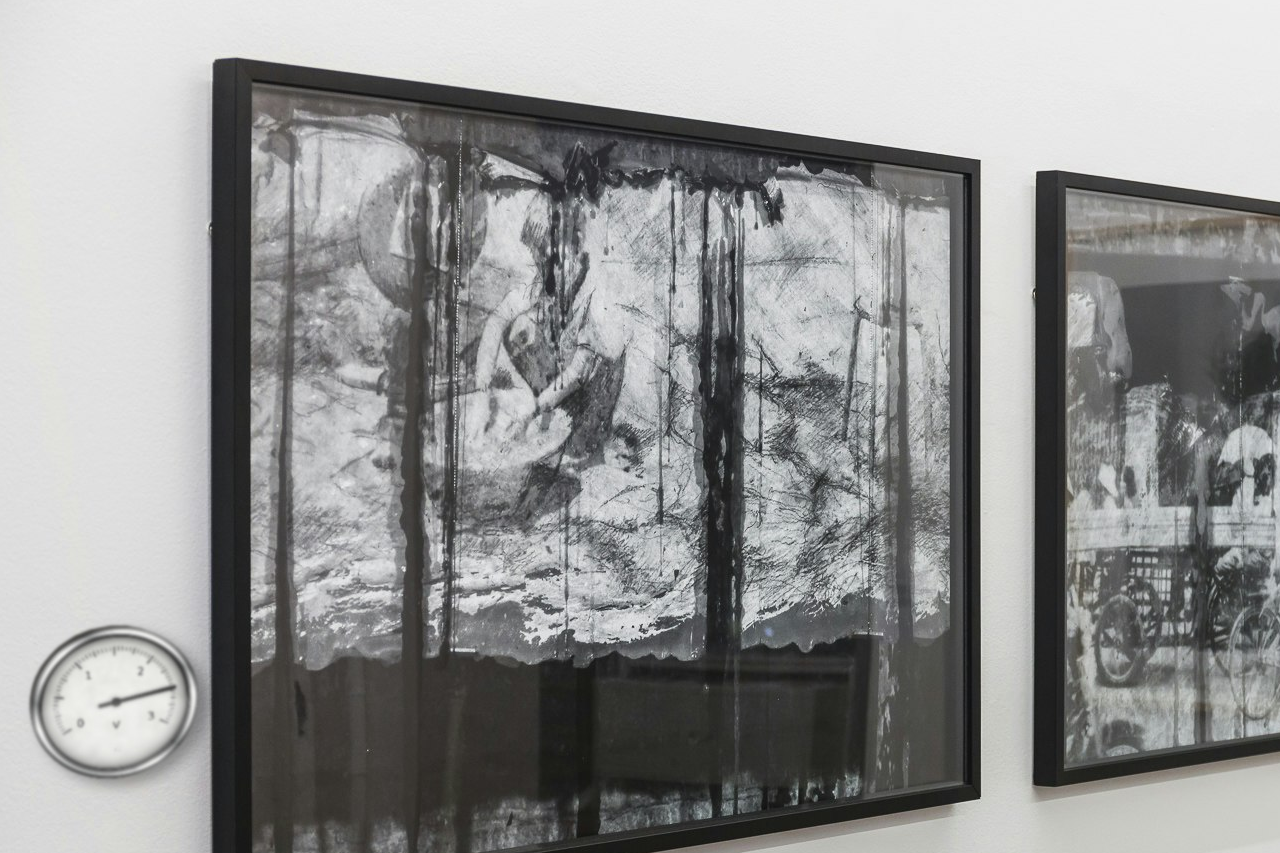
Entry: 2.5 V
